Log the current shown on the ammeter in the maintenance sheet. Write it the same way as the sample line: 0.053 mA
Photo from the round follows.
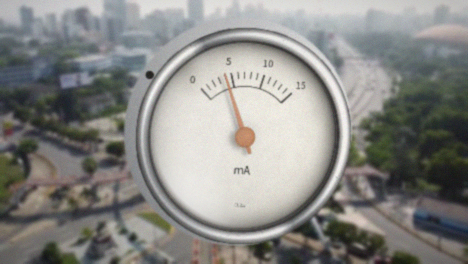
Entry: 4 mA
